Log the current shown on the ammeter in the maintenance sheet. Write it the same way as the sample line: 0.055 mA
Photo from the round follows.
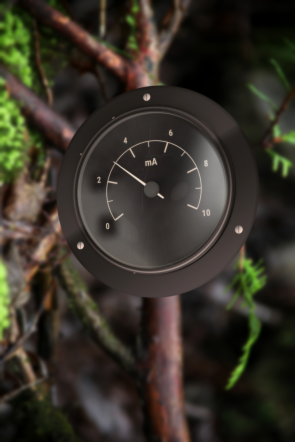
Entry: 3 mA
